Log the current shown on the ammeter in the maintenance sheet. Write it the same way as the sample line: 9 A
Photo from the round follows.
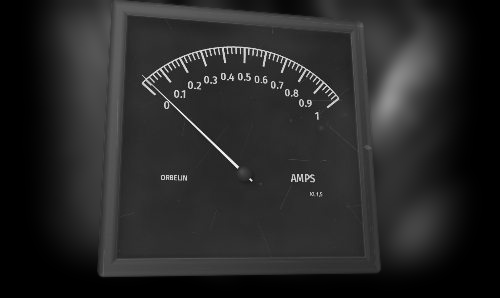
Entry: 0.02 A
